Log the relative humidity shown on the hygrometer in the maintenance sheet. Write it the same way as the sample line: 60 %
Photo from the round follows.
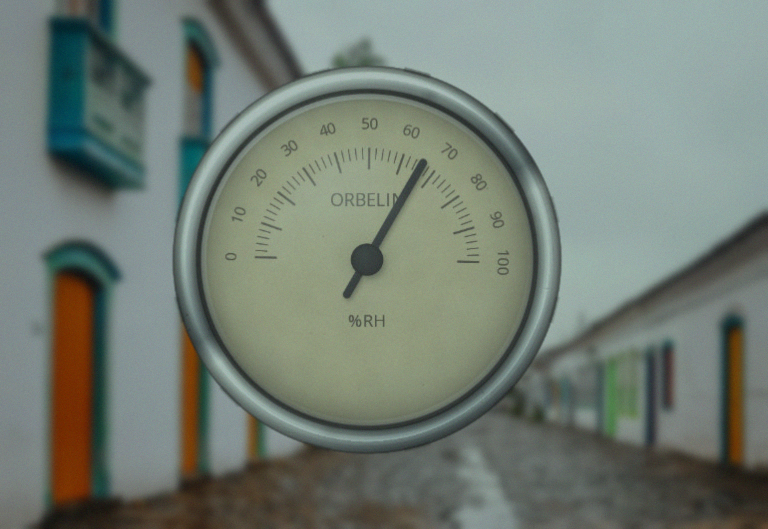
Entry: 66 %
